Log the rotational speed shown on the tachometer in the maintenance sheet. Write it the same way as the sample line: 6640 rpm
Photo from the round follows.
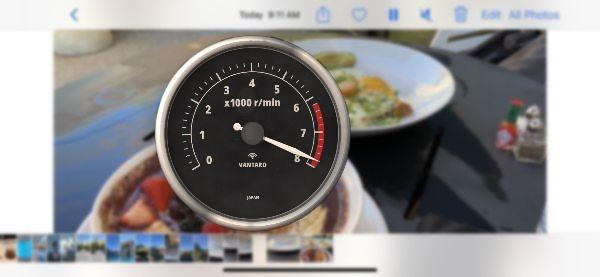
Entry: 7800 rpm
